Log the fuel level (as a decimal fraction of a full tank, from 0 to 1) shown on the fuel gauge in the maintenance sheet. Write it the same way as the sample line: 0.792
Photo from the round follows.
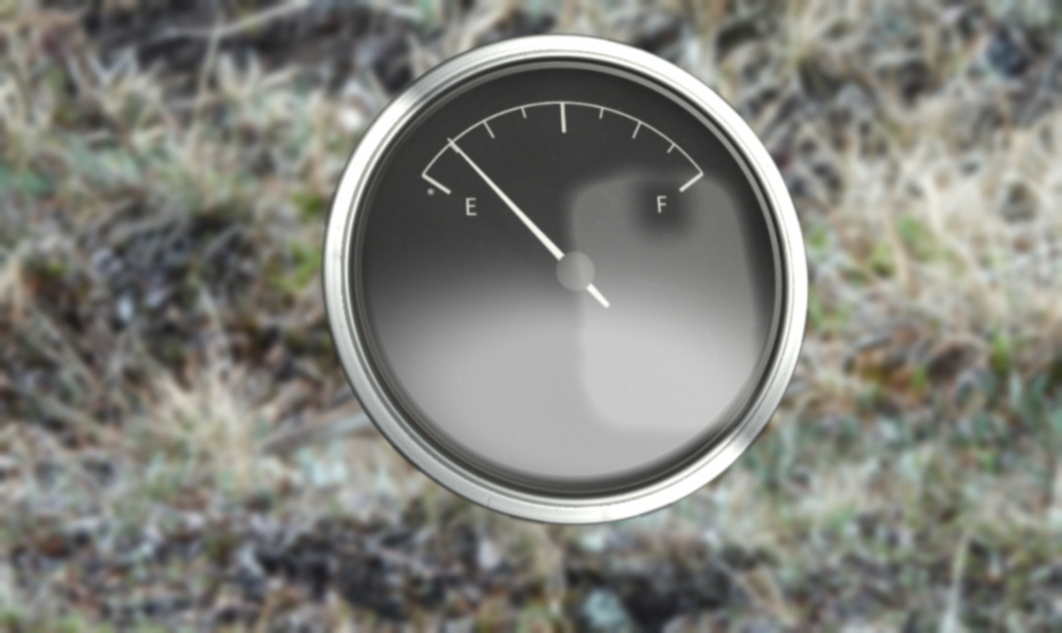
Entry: 0.125
